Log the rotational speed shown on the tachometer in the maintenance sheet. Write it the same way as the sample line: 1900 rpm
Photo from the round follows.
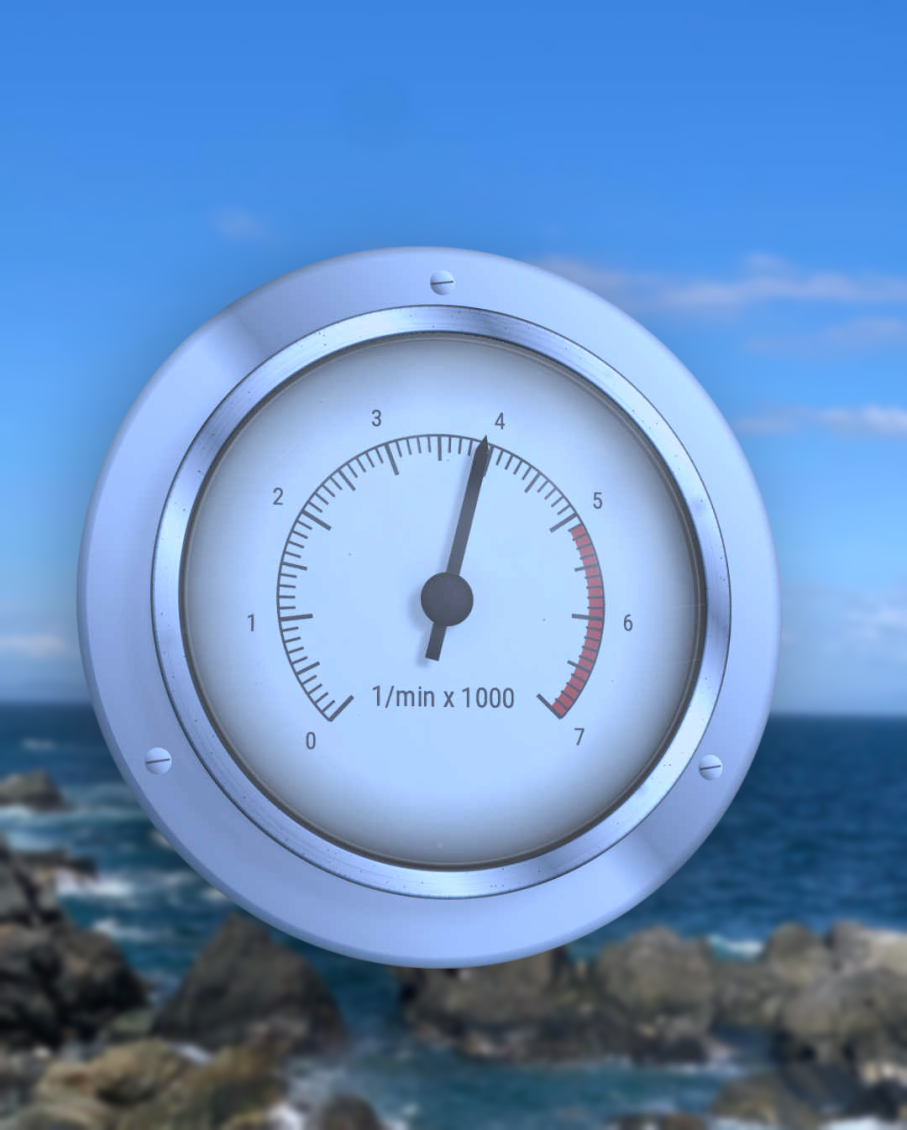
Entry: 3900 rpm
